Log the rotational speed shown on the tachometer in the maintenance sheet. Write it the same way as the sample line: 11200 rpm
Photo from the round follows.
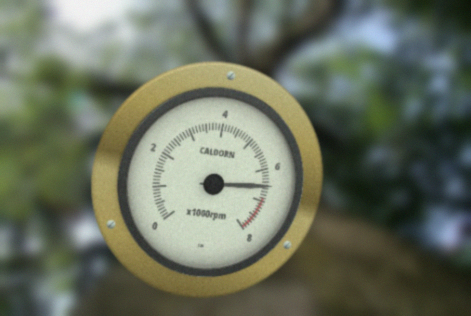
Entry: 6500 rpm
